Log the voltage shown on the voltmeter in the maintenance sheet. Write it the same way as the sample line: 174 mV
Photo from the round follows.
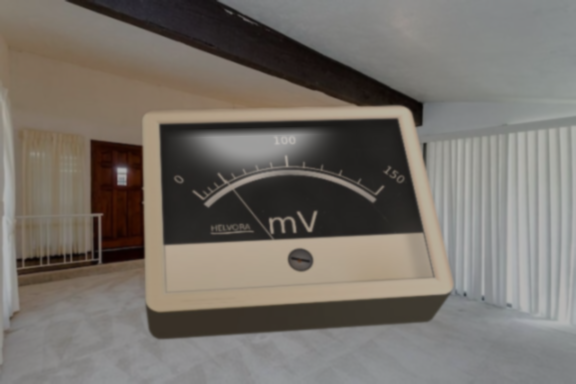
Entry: 50 mV
